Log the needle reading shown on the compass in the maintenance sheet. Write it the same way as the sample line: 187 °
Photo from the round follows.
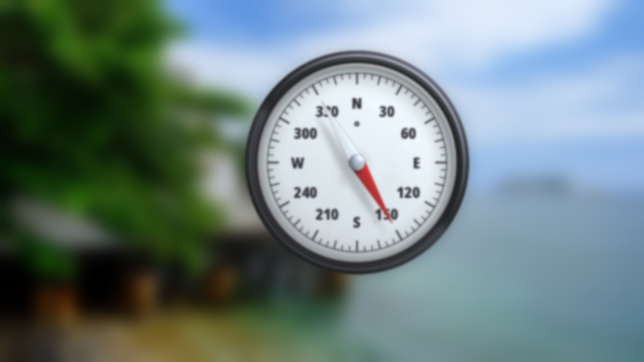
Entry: 150 °
